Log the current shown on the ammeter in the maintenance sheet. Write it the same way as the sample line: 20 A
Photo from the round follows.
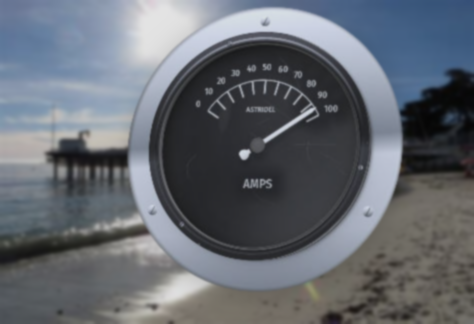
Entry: 95 A
